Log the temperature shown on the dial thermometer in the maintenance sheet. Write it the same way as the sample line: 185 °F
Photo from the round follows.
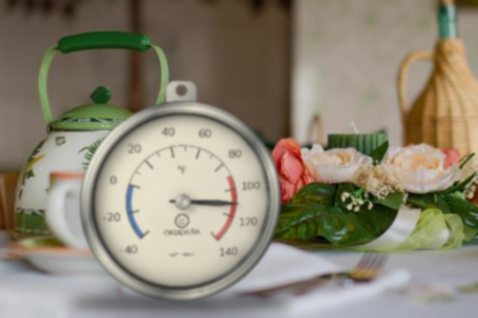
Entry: 110 °F
